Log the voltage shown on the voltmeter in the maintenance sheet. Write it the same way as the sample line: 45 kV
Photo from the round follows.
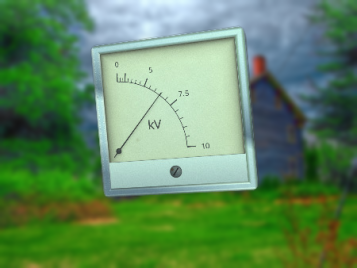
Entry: 6.5 kV
